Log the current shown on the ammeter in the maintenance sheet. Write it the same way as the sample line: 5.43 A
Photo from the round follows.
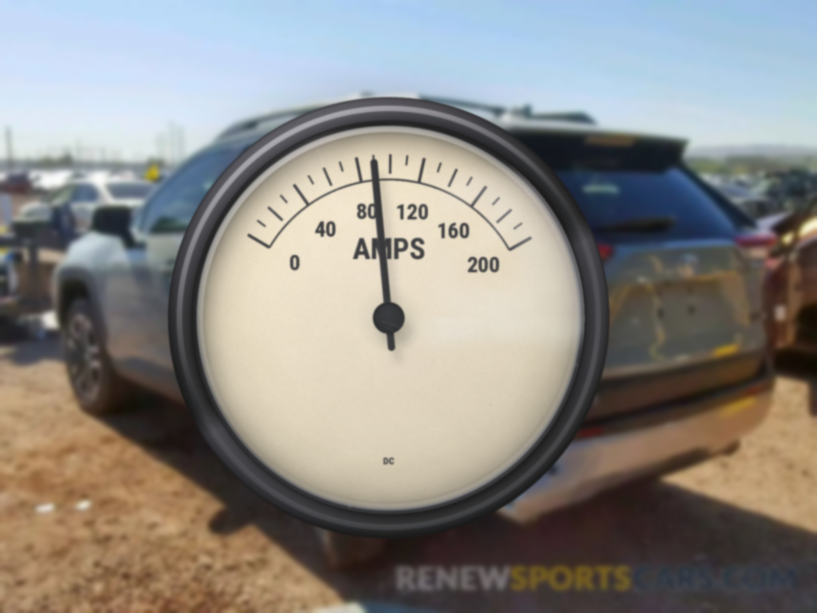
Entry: 90 A
